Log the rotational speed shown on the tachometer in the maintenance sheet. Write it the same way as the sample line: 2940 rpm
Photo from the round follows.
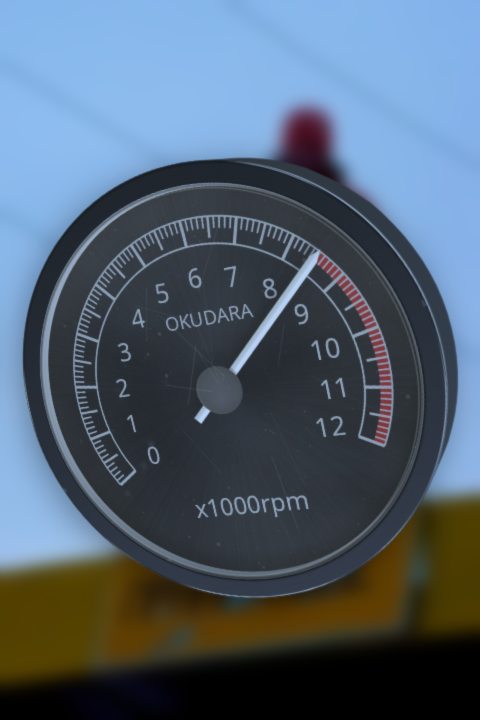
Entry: 8500 rpm
